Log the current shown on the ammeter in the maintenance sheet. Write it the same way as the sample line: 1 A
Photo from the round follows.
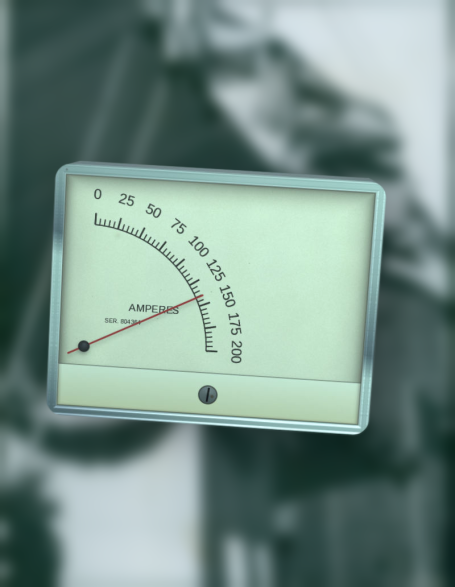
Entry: 140 A
